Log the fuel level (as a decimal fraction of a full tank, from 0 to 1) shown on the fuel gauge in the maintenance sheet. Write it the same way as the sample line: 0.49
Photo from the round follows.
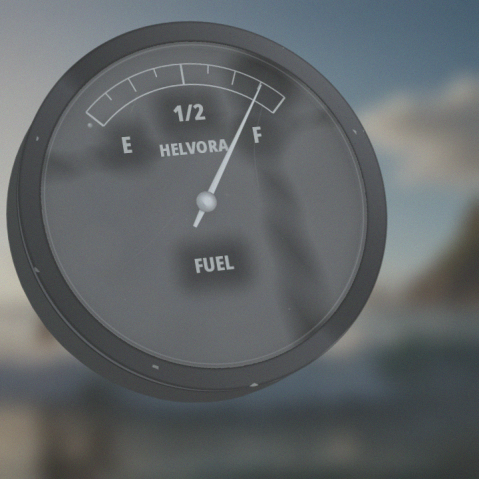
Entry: 0.875
